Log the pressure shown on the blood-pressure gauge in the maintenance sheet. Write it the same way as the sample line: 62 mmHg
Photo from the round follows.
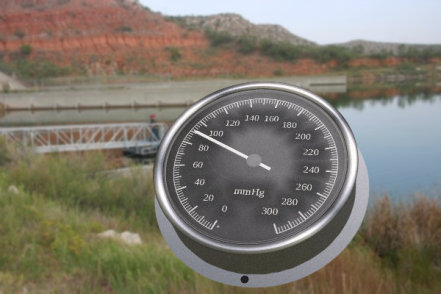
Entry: 90 mmHg
